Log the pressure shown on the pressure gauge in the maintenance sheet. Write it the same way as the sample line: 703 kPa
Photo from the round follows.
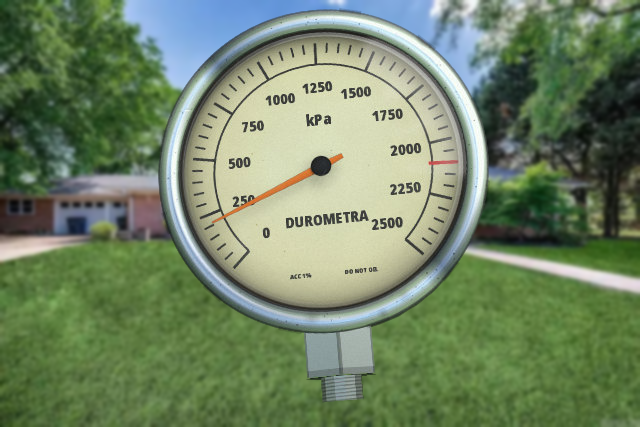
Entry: 200 kPa
